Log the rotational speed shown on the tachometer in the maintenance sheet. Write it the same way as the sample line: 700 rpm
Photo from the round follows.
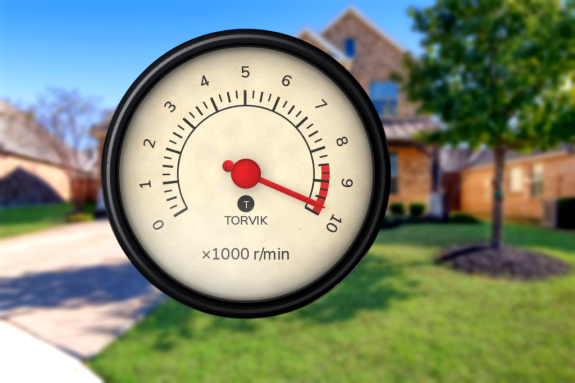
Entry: 9750 rpm
